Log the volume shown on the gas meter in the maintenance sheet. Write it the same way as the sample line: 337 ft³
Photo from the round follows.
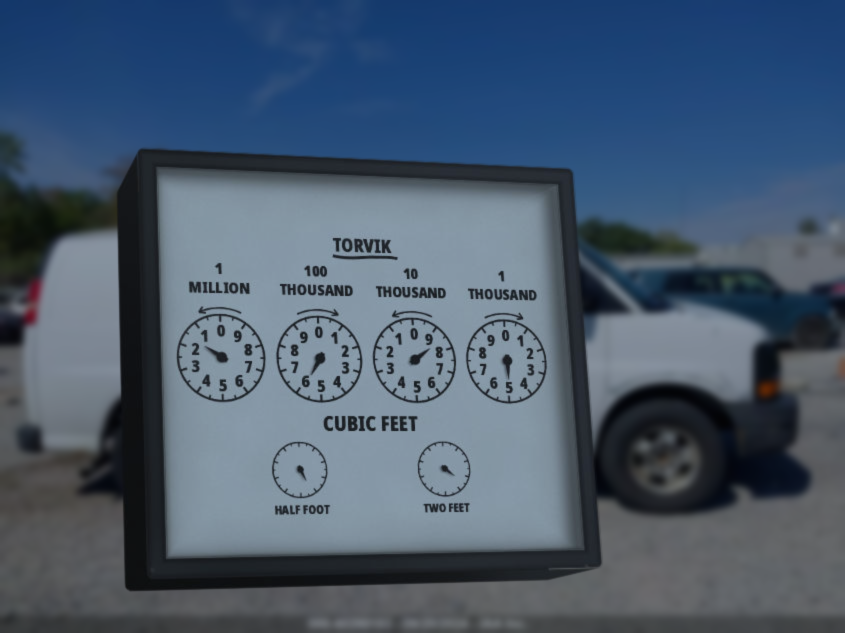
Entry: 158500 ft³
